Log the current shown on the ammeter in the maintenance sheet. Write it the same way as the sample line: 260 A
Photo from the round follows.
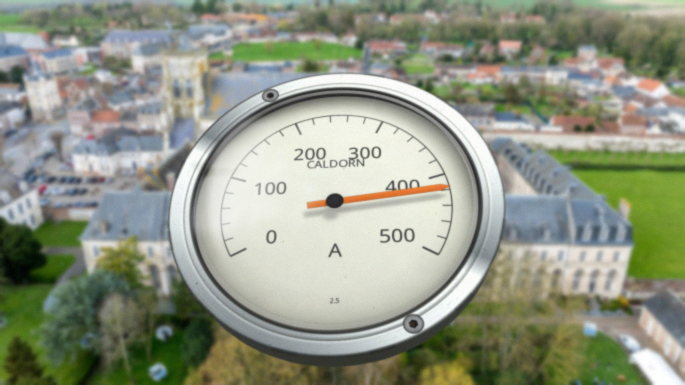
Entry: 420 A
